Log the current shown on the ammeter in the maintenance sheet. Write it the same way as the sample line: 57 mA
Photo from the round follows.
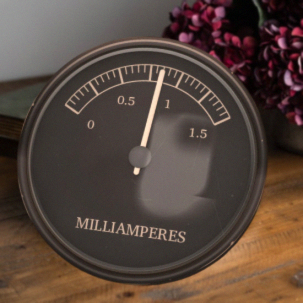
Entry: 0.85 mA
